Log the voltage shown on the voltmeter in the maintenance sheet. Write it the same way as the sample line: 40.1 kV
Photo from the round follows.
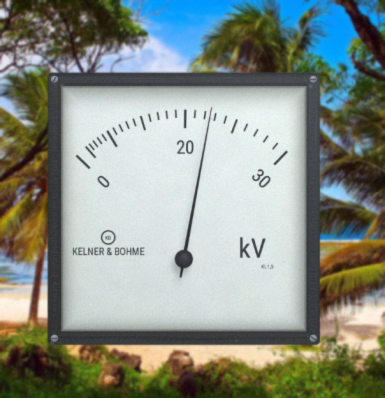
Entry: 22.5 kV
